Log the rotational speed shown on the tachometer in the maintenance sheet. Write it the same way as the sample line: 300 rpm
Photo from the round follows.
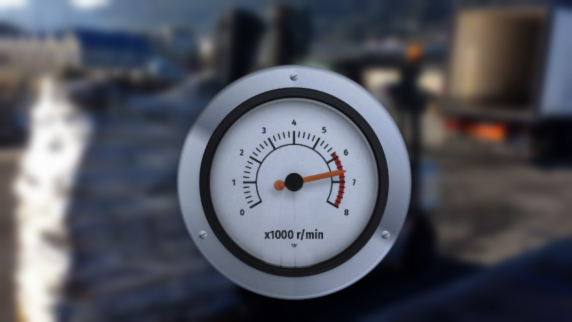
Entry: 6600 rpm
